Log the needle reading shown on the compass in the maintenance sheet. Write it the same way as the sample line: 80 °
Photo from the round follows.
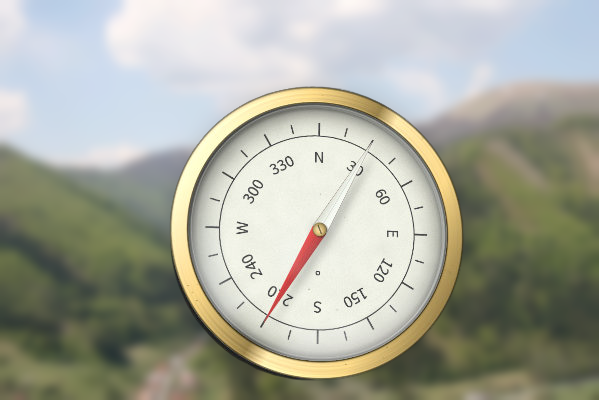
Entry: 210 °
